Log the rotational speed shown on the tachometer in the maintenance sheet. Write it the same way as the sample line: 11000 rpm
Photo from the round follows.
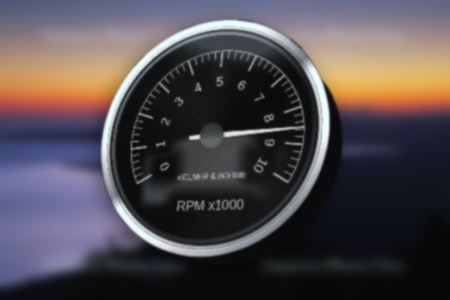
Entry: 8600 rpm
